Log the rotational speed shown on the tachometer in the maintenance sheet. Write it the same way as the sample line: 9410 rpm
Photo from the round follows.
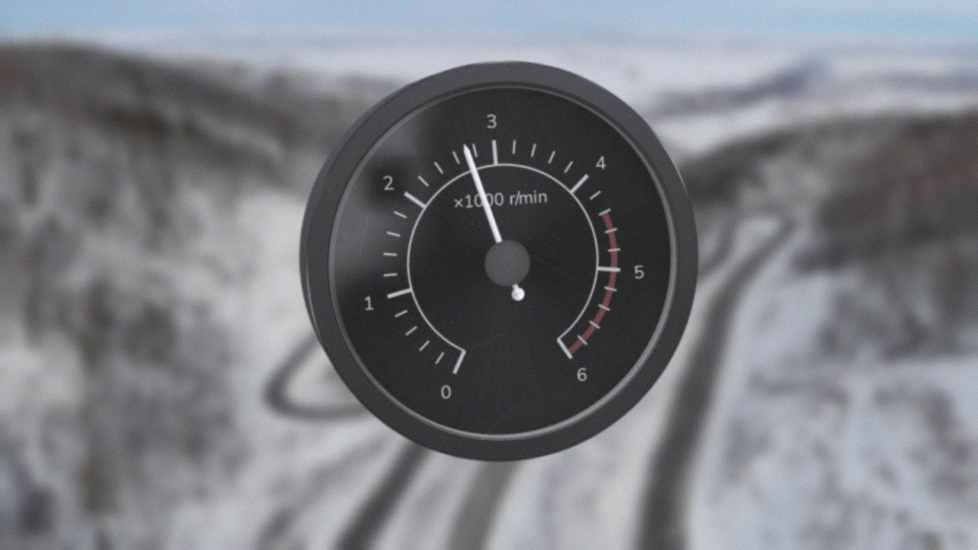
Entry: 2700 rpm
